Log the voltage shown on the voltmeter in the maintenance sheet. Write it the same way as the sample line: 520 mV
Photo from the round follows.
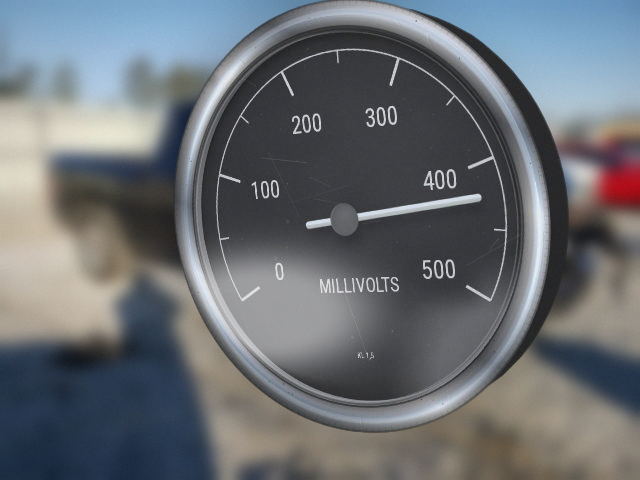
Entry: 425 mV
